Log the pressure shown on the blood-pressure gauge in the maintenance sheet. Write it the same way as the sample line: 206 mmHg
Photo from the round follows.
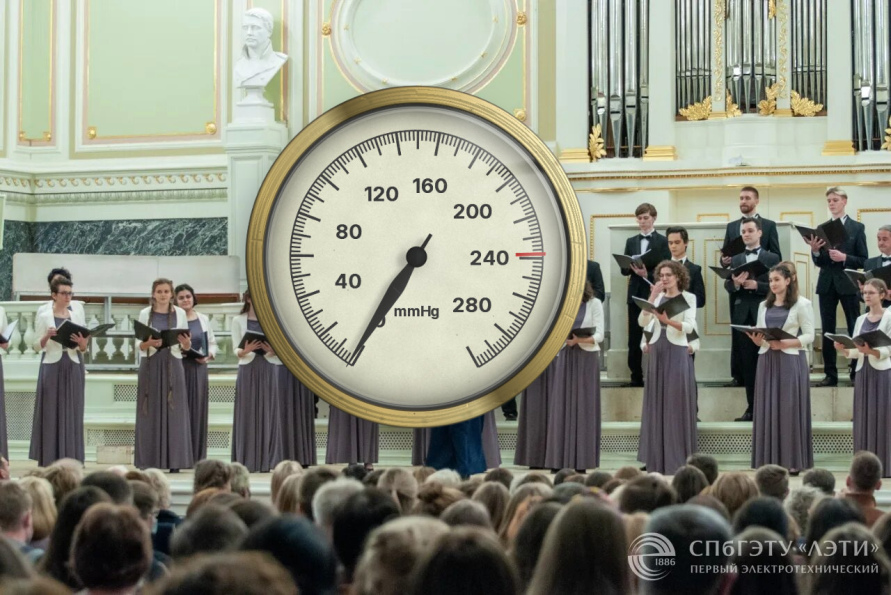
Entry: 2 mmHg
